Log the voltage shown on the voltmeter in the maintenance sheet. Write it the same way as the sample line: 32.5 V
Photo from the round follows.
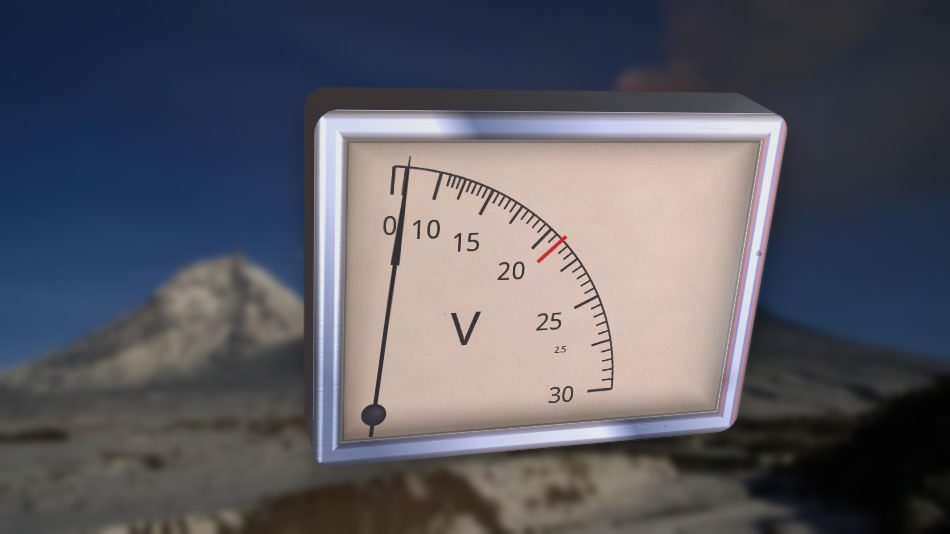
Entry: 5 V
